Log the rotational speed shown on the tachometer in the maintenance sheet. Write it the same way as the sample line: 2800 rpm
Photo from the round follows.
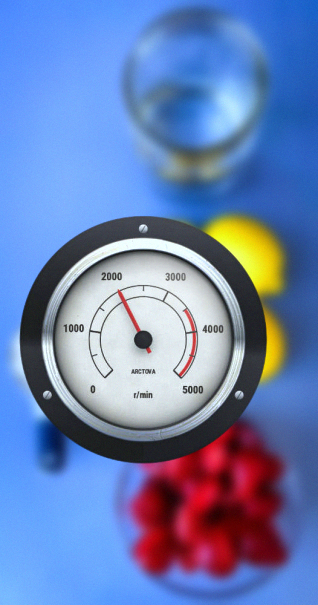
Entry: 2000 rpm
